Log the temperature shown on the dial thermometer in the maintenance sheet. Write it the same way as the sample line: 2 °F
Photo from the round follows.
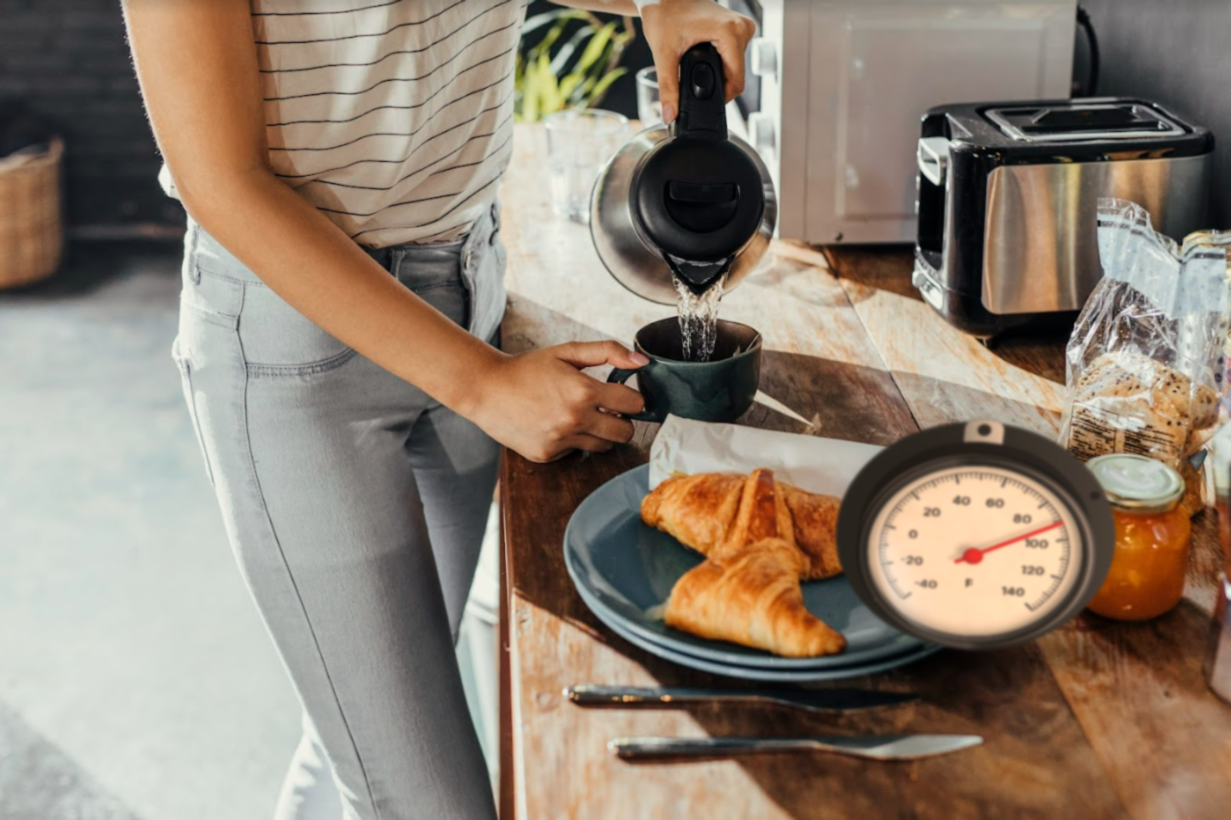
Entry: 90 °F
